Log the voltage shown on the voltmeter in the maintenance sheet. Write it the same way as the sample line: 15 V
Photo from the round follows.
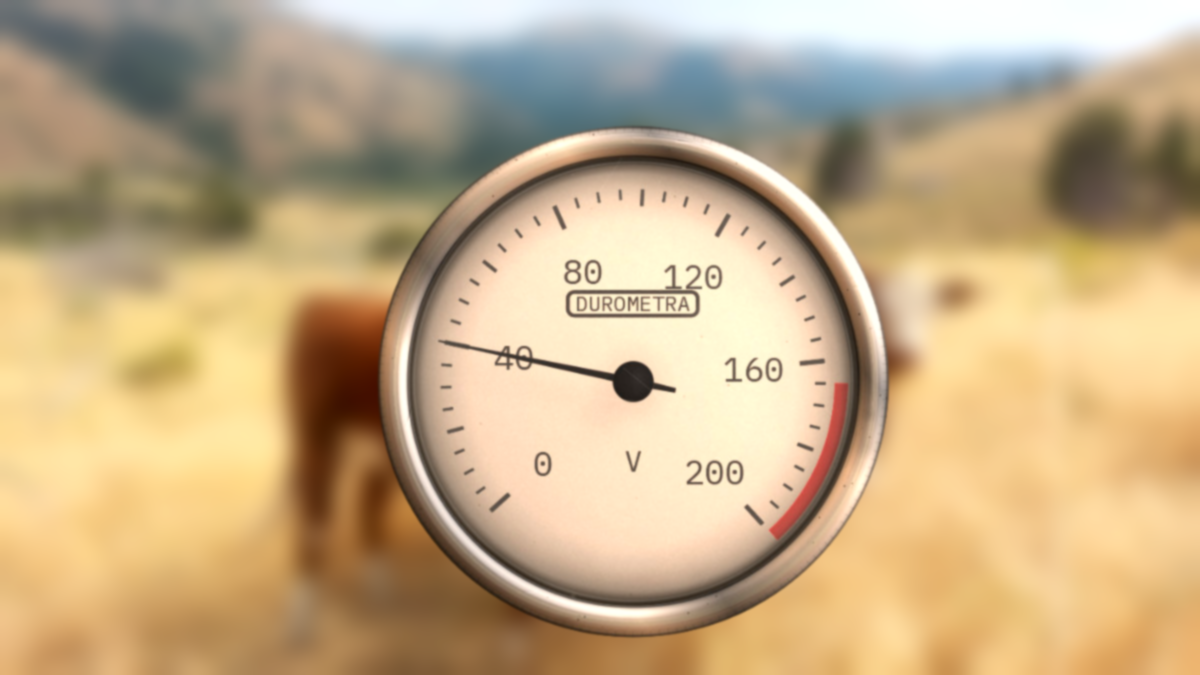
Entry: 40 V
